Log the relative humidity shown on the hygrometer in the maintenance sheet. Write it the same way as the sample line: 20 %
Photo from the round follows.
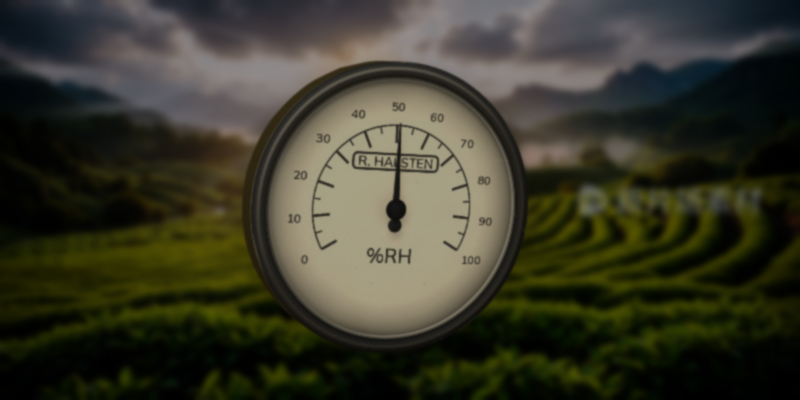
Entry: 50 %
